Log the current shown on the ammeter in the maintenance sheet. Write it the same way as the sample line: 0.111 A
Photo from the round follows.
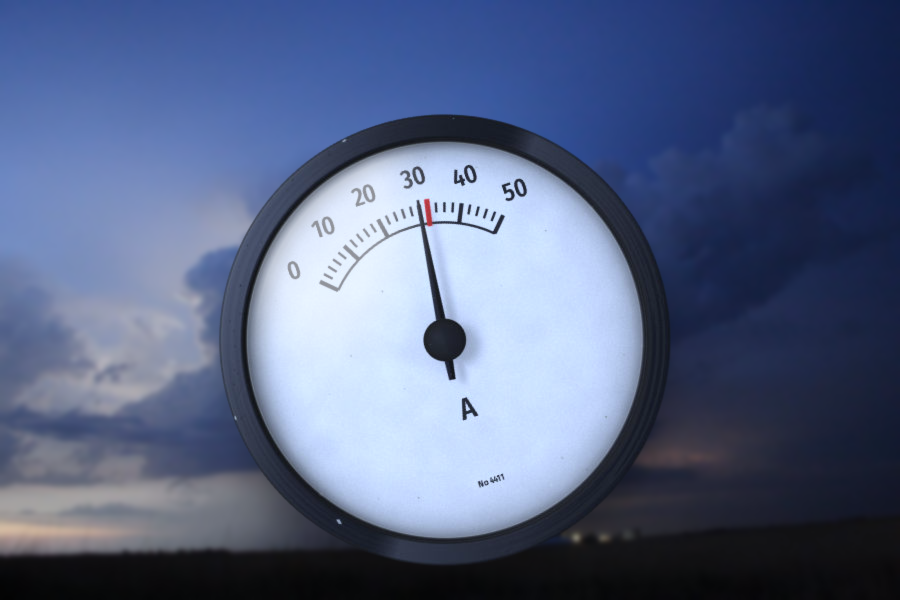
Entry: 30 A
